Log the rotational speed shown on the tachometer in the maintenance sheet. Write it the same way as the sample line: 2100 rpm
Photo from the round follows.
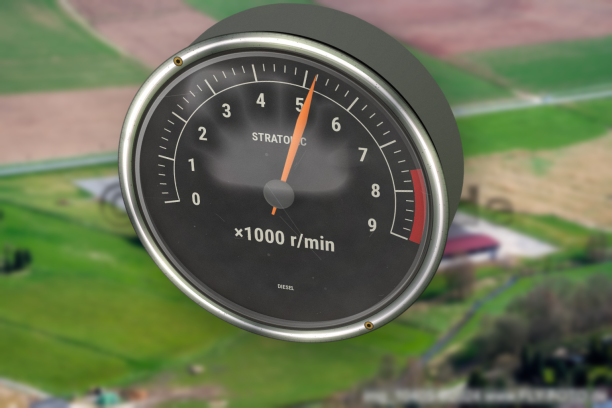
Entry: 5200 rpm
